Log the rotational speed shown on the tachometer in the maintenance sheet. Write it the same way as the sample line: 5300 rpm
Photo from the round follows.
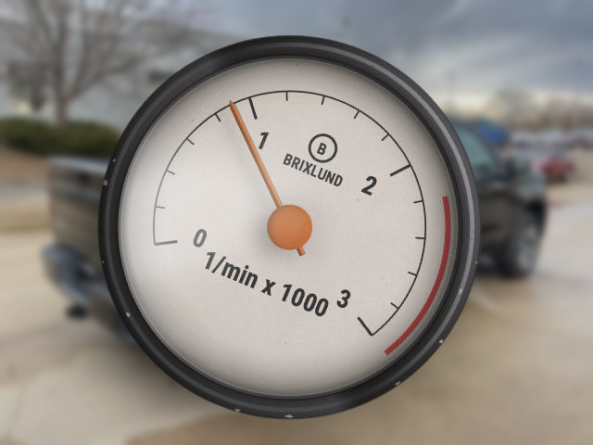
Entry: 900 rpm
